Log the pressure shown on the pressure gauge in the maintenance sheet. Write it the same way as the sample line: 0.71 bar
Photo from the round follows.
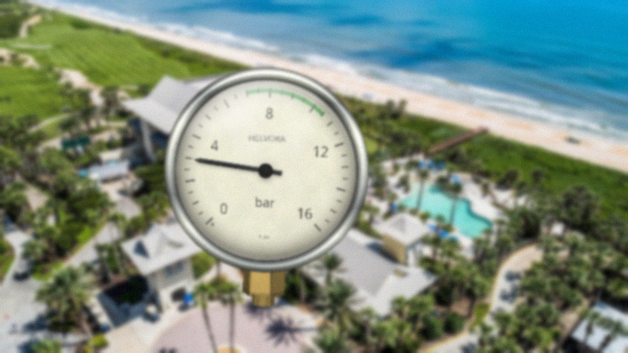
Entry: 3 bar
